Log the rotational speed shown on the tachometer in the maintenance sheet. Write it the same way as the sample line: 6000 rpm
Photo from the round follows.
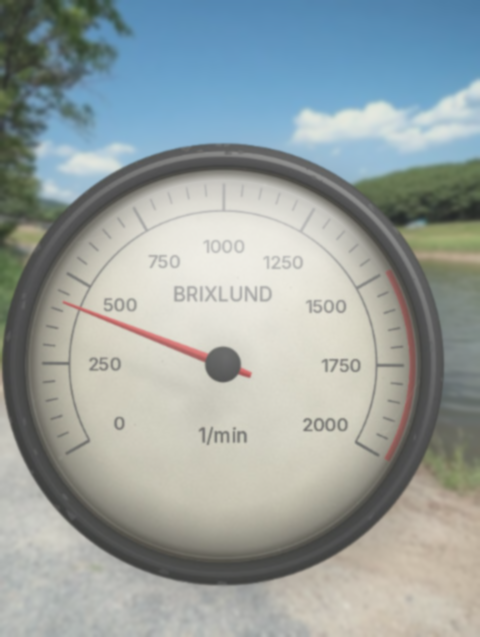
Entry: 425 rpm
